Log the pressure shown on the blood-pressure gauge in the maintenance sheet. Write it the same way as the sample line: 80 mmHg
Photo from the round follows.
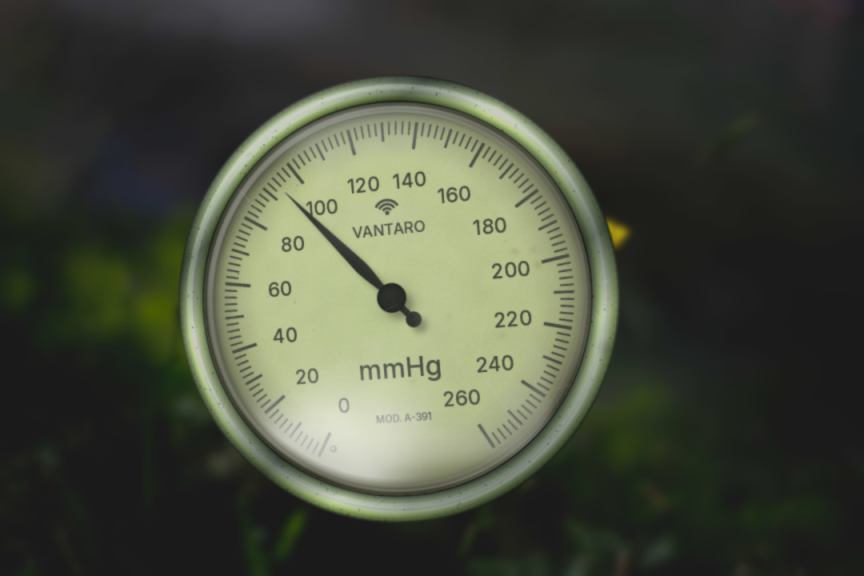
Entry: 94 mmHg
